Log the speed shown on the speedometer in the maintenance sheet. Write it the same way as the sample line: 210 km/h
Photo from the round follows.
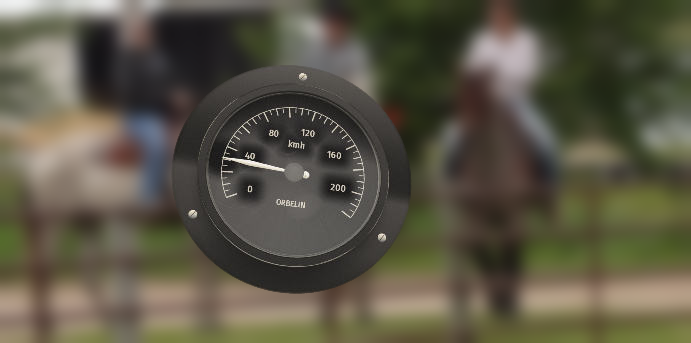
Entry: 30 km/h
